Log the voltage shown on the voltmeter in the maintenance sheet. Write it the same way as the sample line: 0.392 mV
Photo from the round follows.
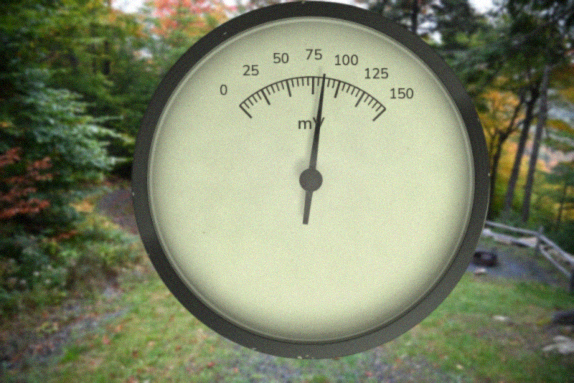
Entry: 85 mV
